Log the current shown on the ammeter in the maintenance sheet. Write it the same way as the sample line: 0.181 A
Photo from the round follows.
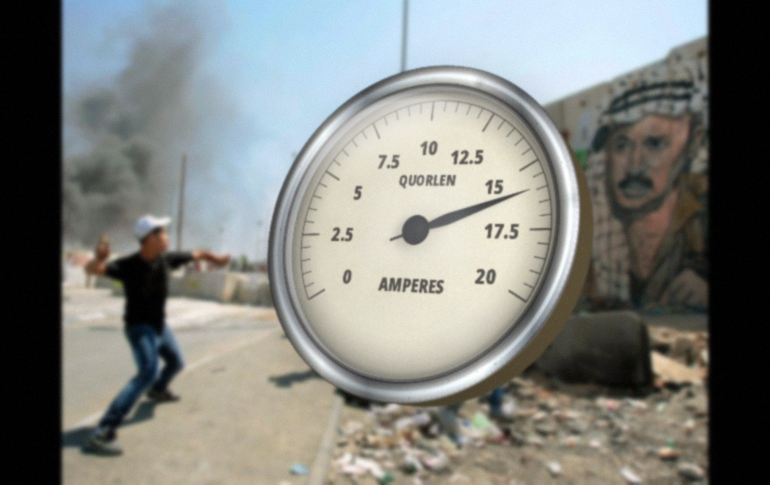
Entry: 16 A
